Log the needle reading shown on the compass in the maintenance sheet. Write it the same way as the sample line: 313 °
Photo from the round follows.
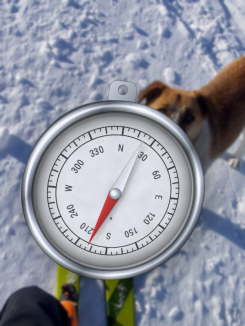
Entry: 200 °
